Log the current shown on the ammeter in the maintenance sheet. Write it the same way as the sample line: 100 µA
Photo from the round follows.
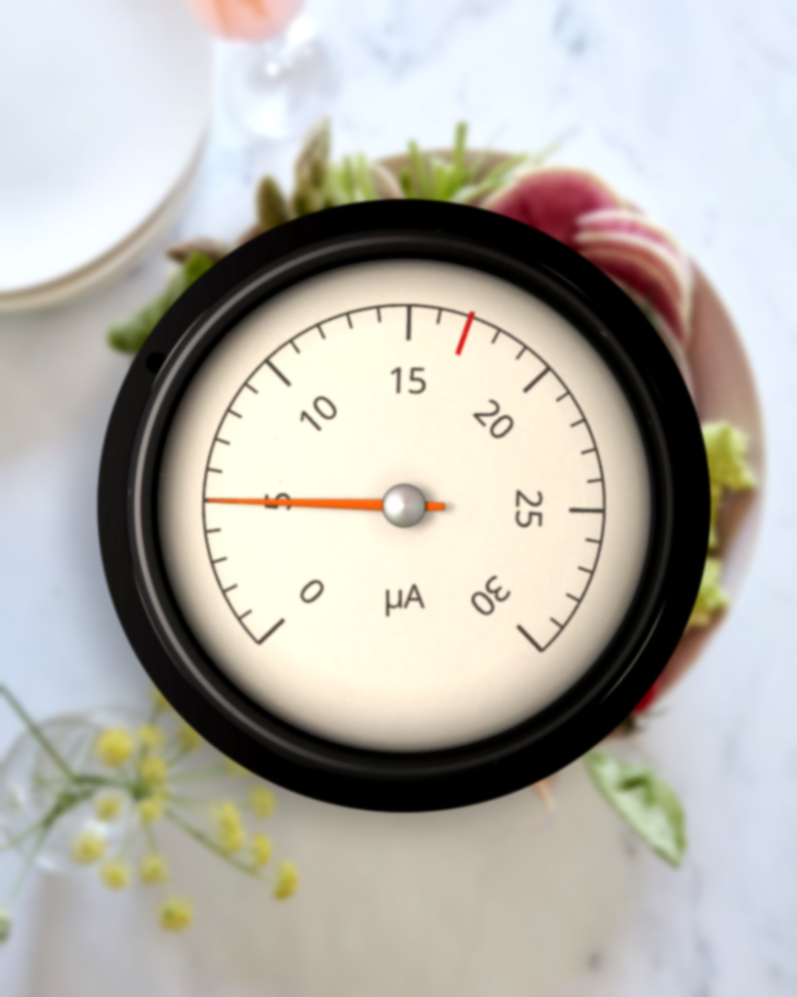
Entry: 5 µA
